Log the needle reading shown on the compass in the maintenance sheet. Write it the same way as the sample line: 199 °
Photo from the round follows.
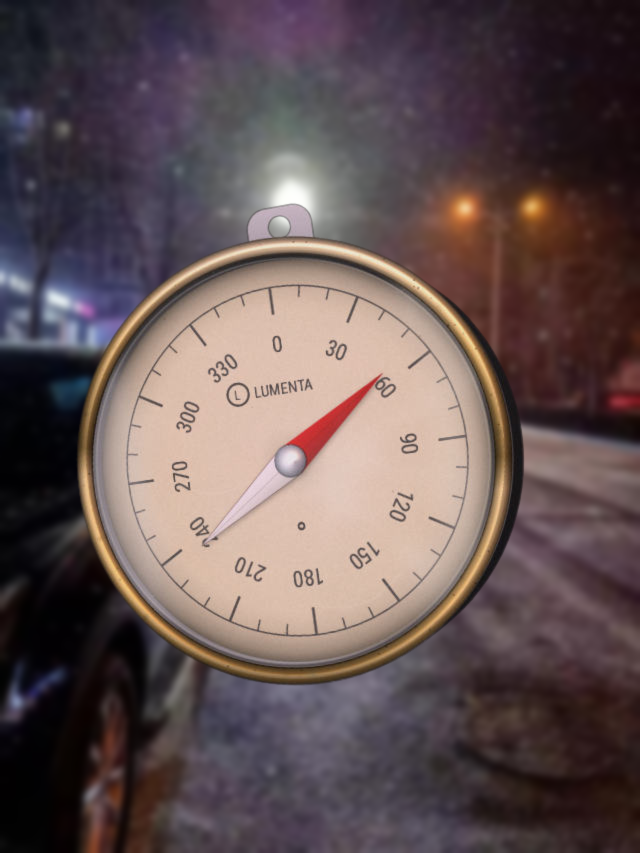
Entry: 55 °
